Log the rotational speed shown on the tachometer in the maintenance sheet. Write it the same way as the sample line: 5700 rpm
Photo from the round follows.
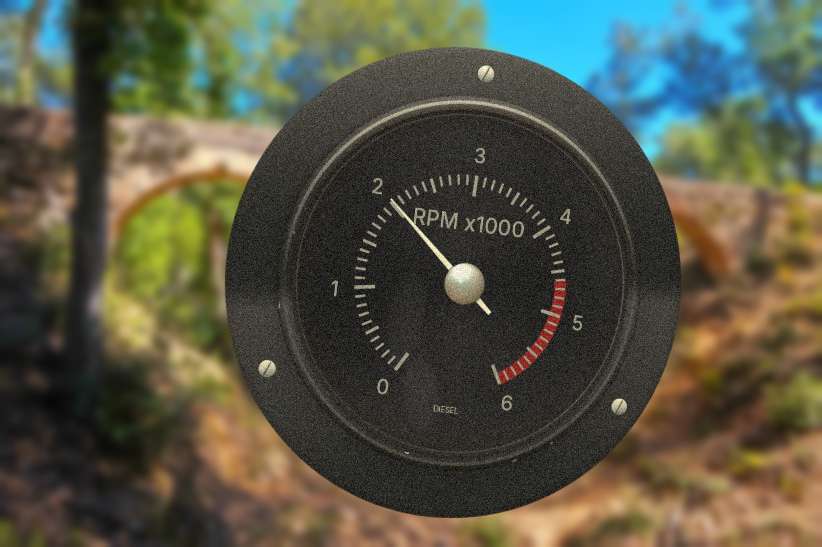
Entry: 2000 rpm
